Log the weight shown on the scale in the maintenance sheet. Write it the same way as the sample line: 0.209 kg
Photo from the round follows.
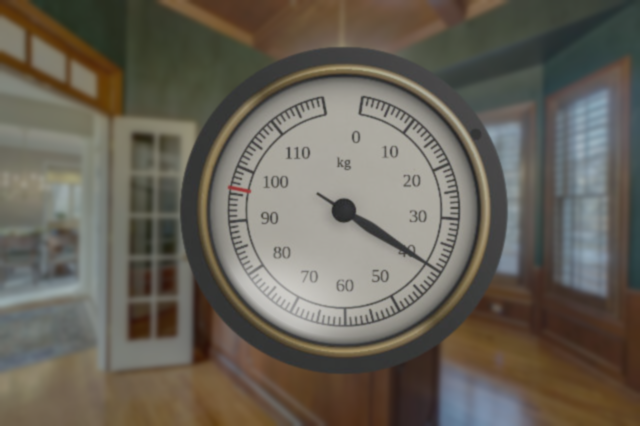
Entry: 40 kg
